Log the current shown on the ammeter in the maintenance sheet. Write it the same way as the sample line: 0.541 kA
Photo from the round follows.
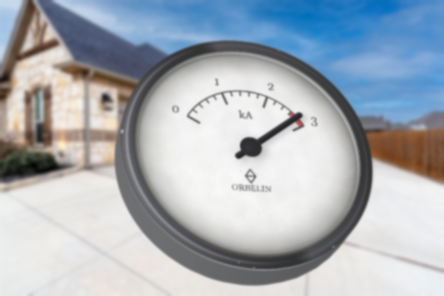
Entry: 2.8 kA
